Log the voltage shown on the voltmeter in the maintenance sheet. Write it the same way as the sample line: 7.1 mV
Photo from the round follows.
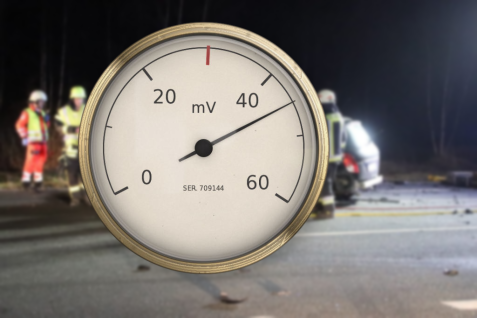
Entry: 45 mV
